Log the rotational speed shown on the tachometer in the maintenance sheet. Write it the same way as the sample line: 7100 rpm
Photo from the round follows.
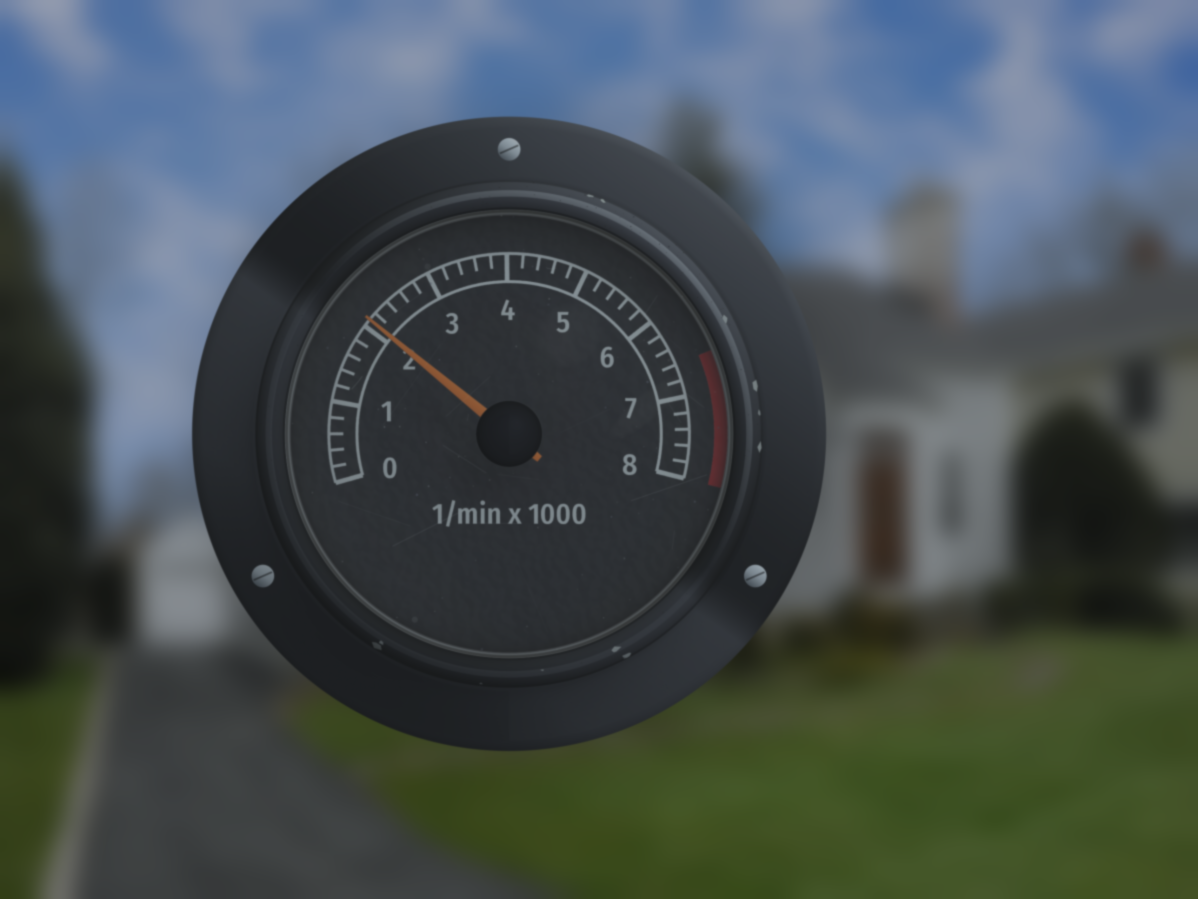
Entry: 2100 rpm
